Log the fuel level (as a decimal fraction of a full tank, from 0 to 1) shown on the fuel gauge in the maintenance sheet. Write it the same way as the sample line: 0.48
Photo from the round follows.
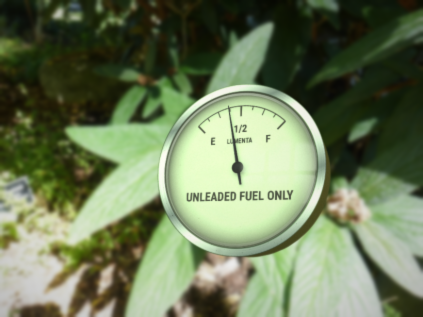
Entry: 0.375
